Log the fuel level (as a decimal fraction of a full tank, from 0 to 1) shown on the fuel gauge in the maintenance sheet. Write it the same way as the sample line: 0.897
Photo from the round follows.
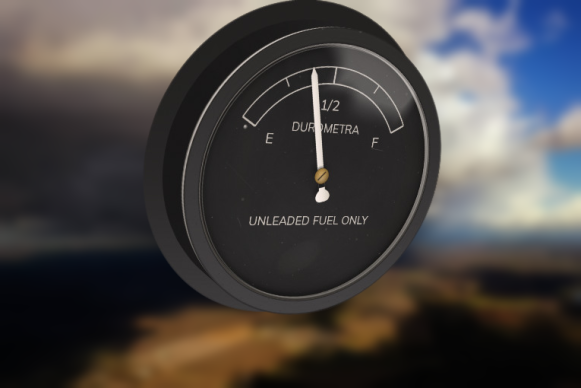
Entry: 0.375
